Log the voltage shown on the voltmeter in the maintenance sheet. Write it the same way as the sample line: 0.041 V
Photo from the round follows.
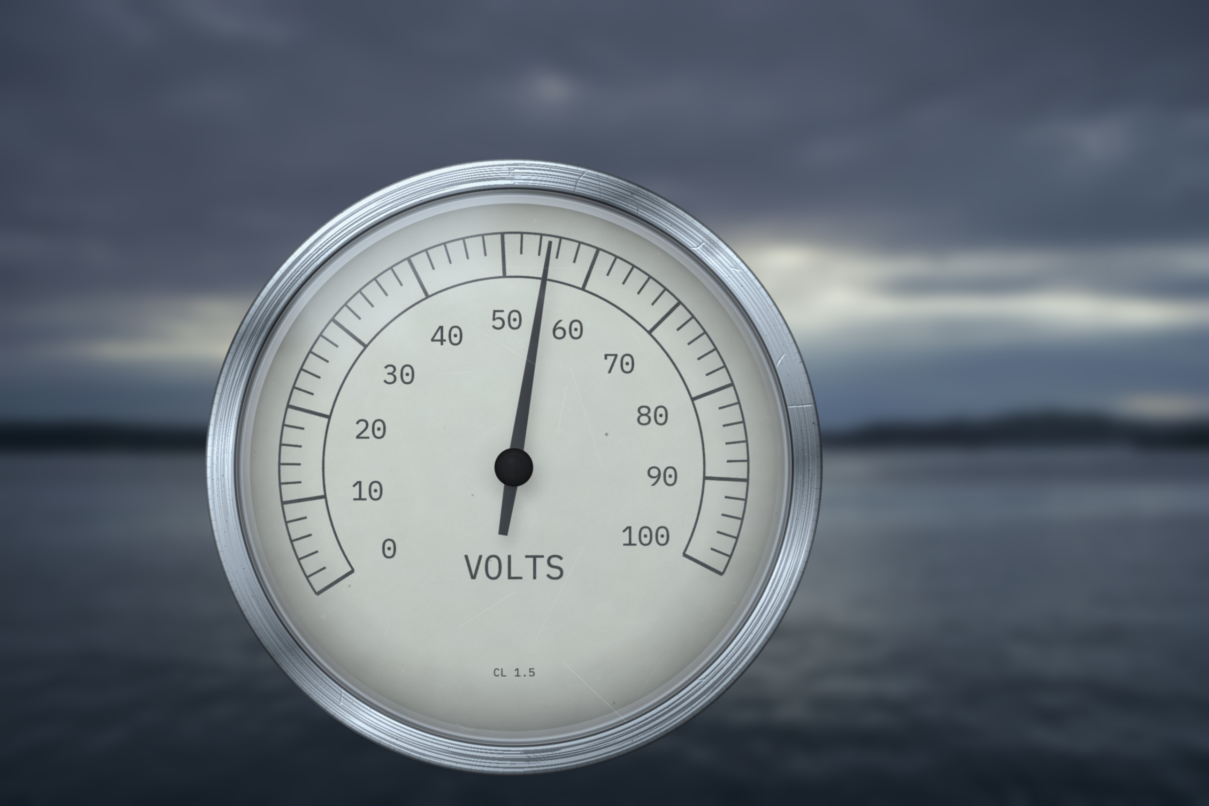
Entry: 55 V
